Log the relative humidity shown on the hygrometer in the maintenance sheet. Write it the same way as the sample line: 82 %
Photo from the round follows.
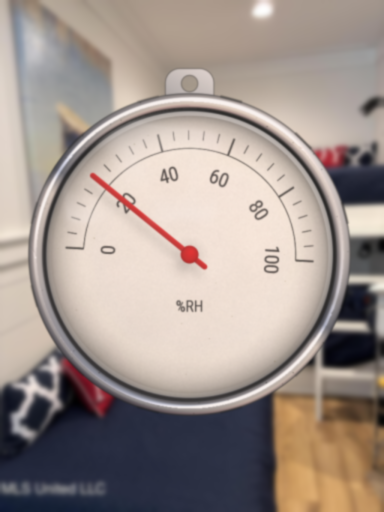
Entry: 20 %
